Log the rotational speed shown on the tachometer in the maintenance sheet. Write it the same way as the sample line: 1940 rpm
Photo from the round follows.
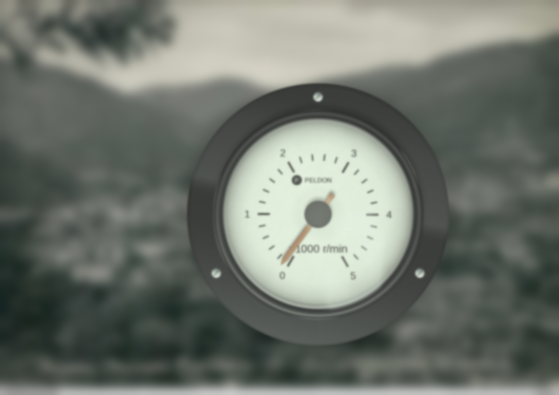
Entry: 100 rpm
